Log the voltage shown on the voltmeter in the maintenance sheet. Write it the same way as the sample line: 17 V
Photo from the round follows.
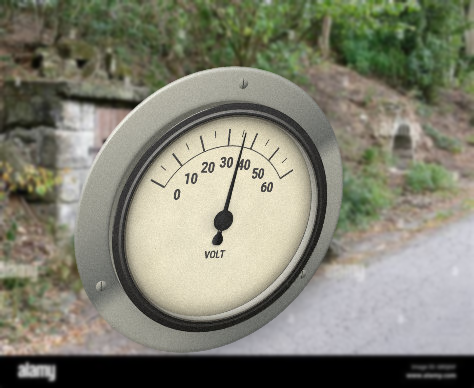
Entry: 35 V
